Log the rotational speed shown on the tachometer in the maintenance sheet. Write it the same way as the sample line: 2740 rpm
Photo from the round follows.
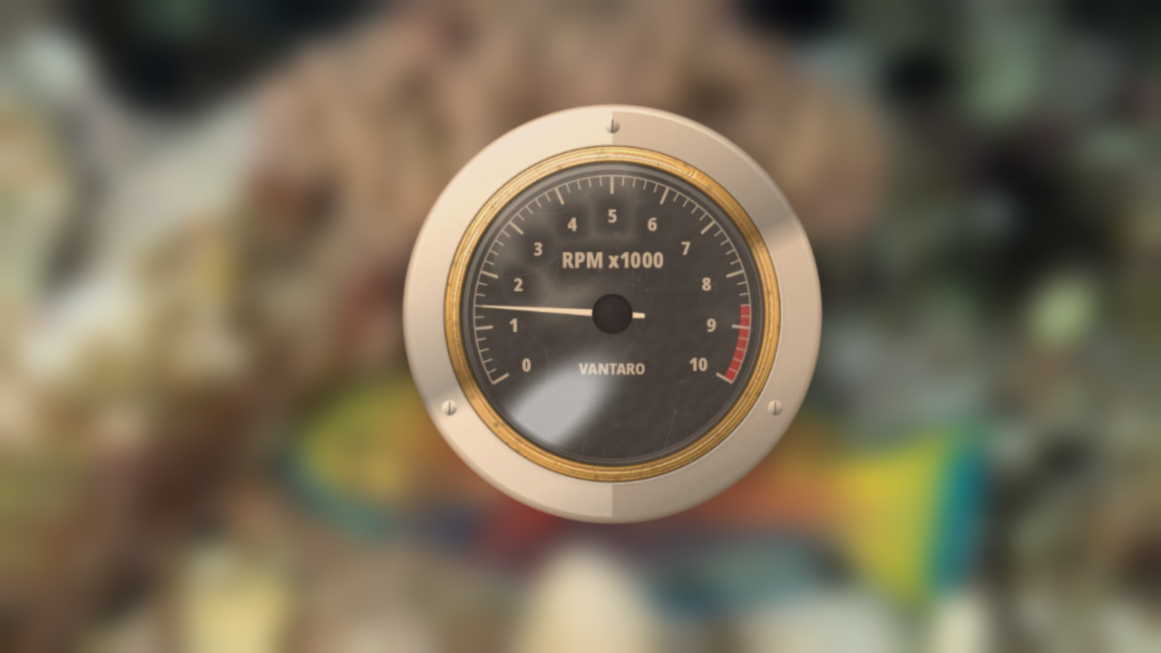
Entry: 1400 rpm
